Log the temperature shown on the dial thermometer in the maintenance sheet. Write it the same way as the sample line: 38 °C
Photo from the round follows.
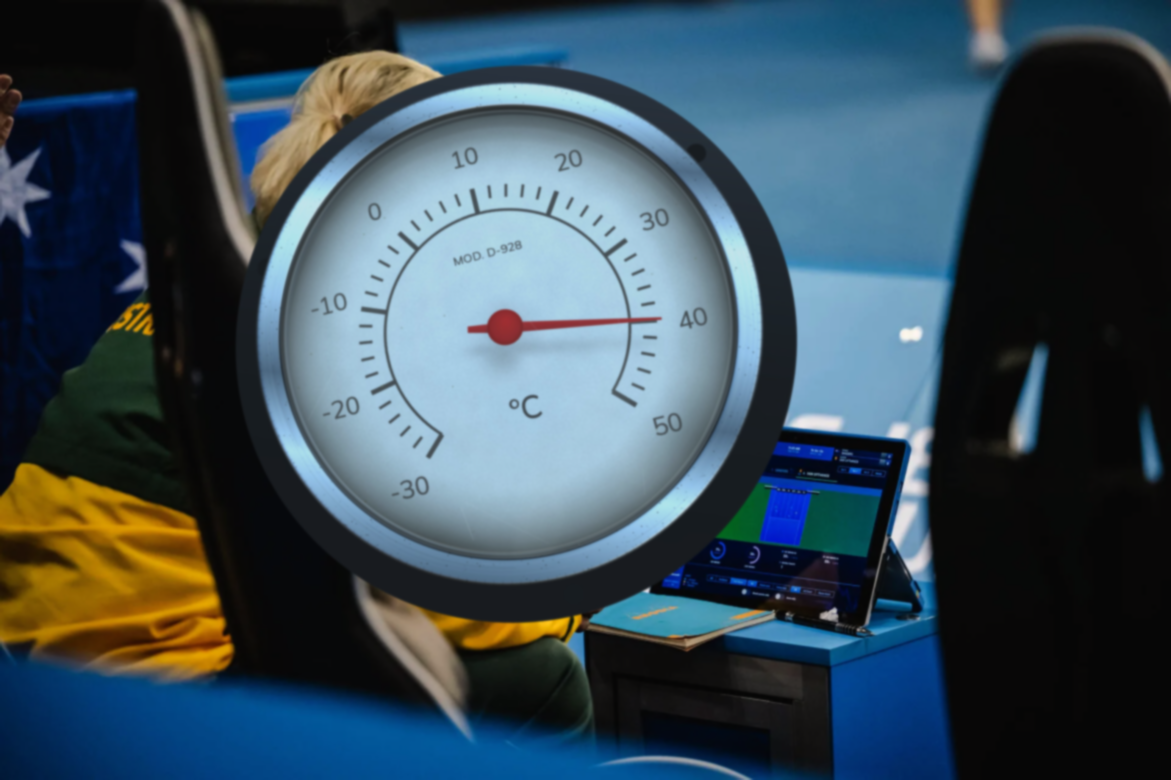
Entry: 40 °C
